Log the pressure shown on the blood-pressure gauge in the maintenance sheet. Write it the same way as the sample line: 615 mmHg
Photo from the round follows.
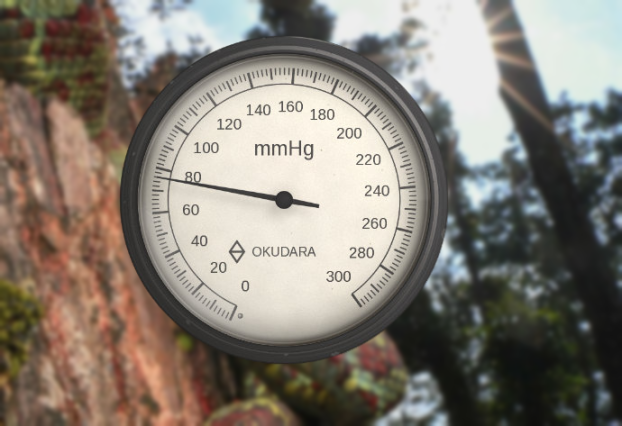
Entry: 76 mmHg
